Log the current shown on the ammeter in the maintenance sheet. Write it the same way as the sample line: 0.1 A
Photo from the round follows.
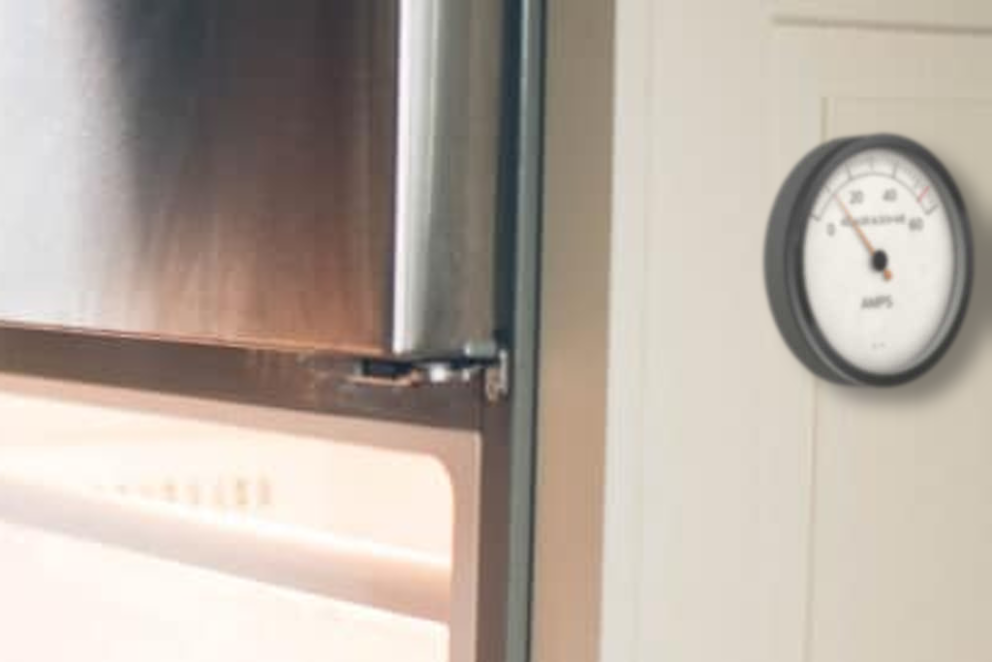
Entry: 10 A
